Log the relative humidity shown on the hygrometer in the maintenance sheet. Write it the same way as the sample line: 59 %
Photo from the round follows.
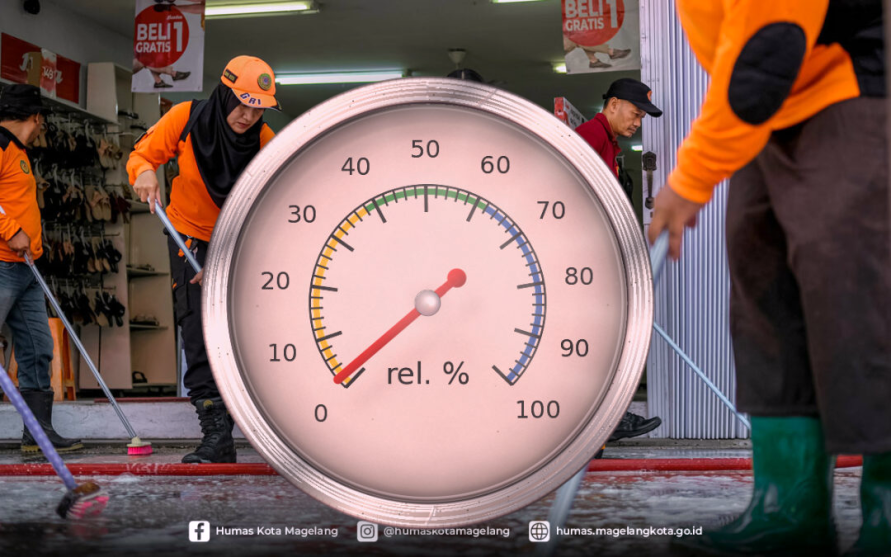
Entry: 2 %
